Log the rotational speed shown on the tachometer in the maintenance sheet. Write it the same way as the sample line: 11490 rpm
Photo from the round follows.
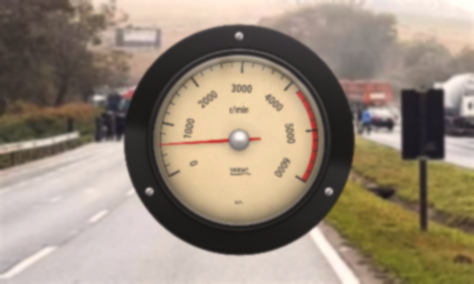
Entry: 600 rpm
